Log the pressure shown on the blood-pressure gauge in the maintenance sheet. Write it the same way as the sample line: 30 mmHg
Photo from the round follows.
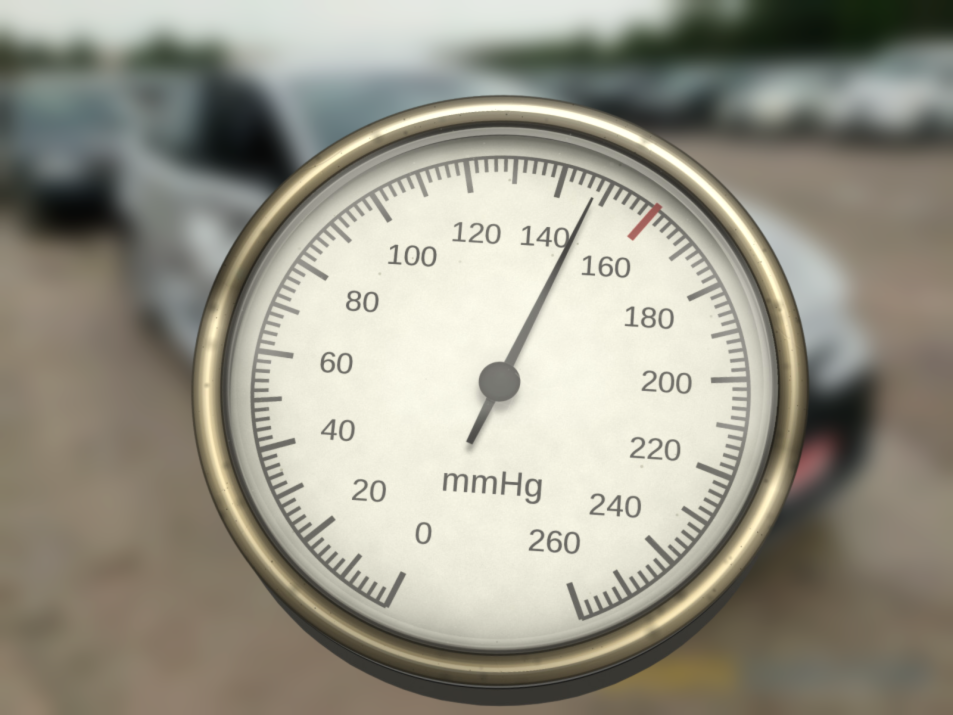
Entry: 148 mmHg
